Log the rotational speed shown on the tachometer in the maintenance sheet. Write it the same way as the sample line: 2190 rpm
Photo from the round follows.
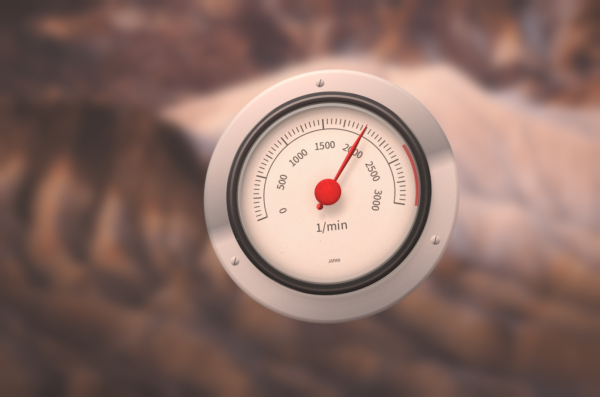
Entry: 2000 rpm
